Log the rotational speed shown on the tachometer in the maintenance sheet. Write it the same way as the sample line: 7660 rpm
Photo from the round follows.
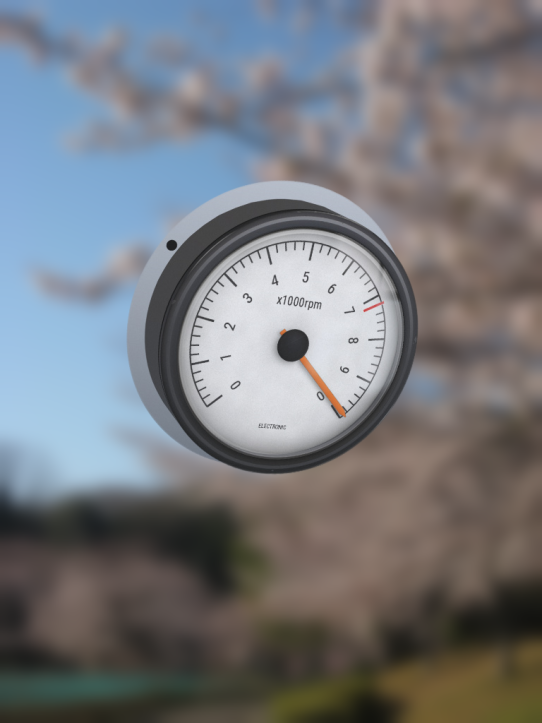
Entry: 9900 rpm
